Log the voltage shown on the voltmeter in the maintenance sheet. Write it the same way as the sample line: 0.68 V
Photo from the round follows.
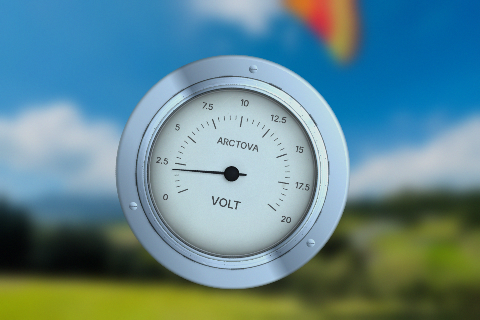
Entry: 2 V
